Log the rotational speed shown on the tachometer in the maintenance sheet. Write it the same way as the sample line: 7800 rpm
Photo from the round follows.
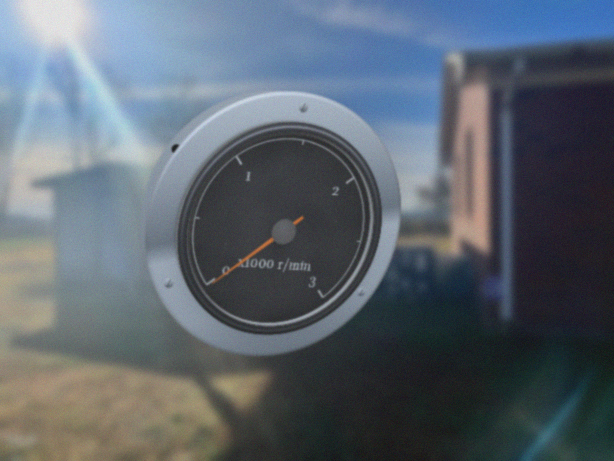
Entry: 0 rpm
